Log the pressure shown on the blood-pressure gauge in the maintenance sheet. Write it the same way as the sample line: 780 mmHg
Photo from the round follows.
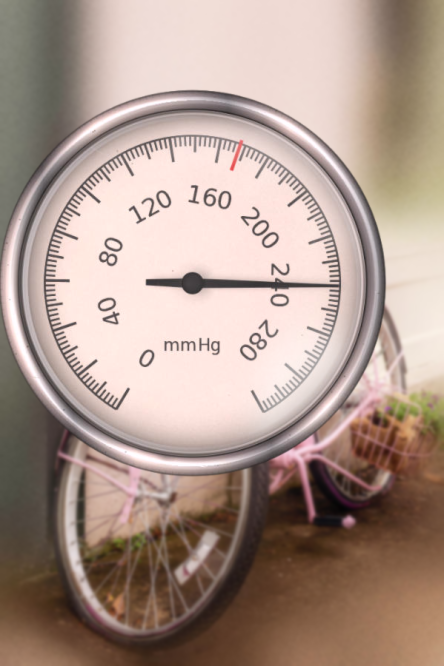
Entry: 240 mmHg
